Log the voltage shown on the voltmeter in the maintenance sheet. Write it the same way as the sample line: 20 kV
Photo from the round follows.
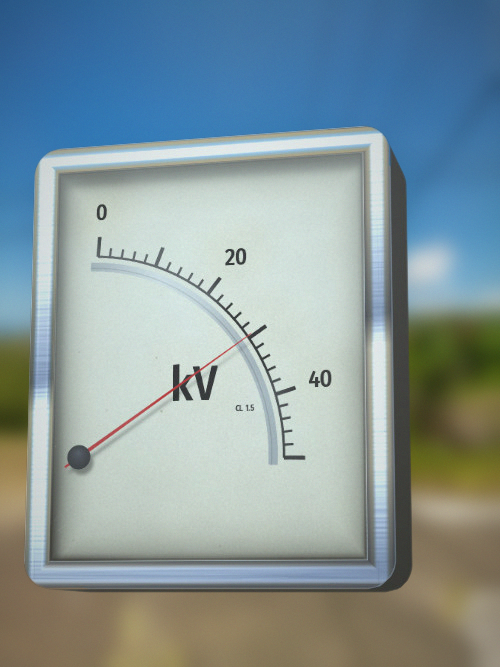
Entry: 30 kV
